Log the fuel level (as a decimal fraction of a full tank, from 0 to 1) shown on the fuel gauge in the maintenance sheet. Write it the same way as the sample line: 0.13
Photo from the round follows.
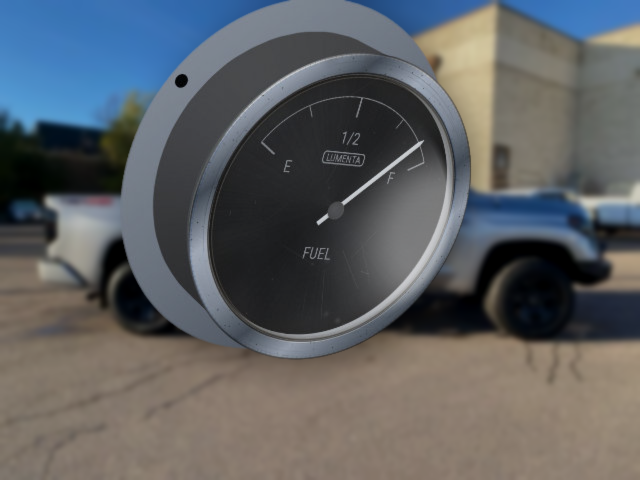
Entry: 0.875
